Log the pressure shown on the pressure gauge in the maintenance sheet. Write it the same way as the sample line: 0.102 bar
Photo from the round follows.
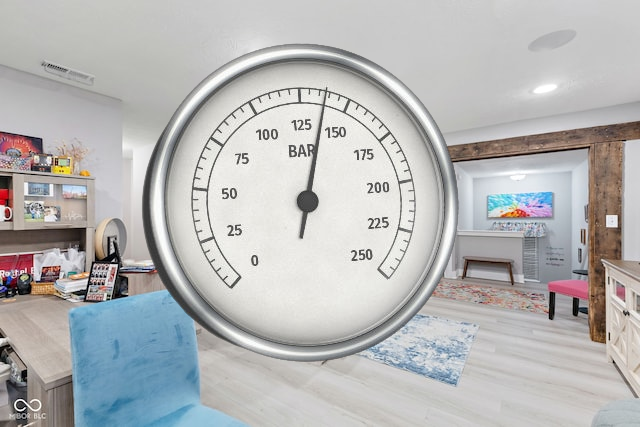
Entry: 137.5 bar
